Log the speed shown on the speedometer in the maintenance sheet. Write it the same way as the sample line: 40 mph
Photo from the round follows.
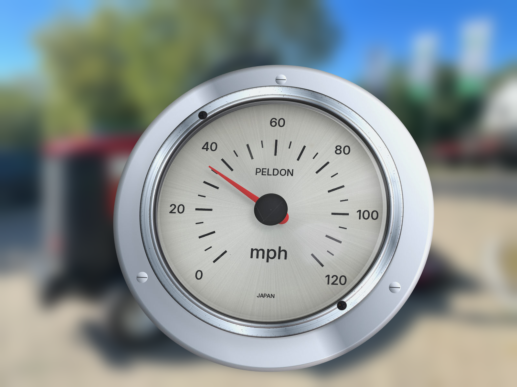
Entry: 35 mph
